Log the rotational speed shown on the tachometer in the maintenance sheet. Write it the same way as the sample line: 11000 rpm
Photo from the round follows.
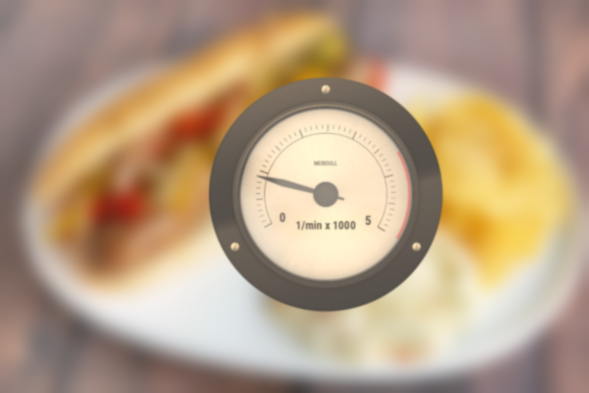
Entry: 900 rpm
